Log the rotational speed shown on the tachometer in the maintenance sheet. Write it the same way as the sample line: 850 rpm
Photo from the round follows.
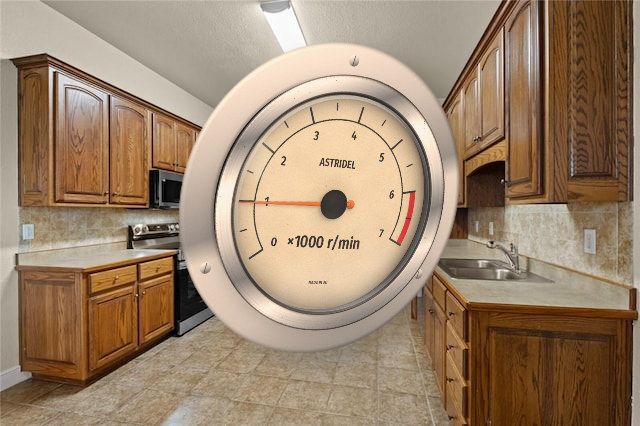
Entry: 1000 rpm
